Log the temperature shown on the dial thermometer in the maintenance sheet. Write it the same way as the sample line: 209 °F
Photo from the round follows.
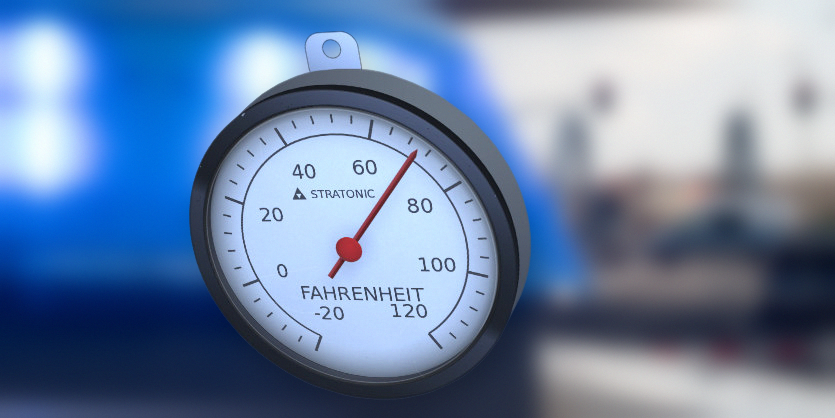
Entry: 70 °F
